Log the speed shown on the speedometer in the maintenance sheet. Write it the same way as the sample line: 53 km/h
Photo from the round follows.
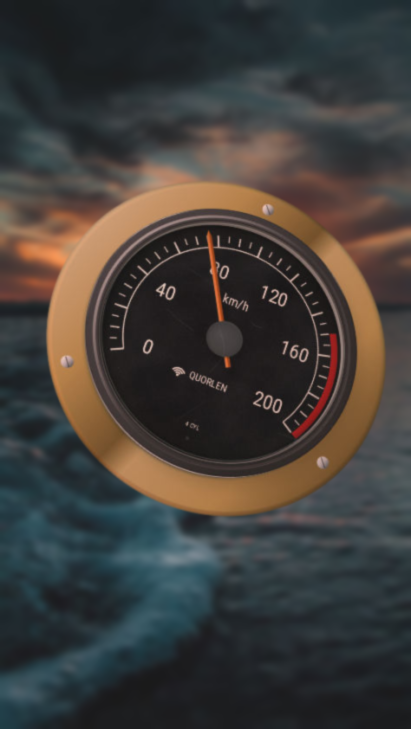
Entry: 75 km/h
